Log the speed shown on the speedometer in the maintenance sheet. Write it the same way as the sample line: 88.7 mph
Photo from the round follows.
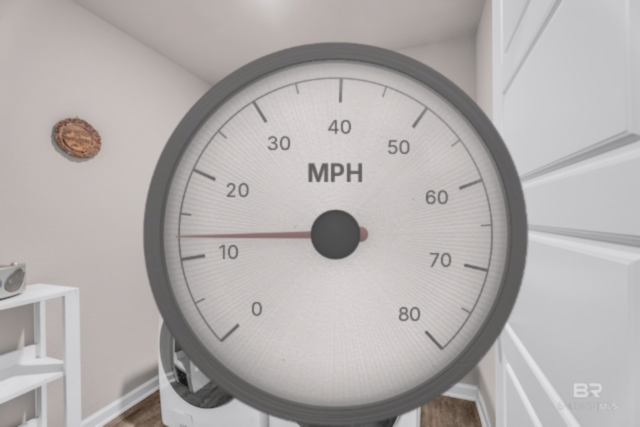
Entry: 12.5 mph
